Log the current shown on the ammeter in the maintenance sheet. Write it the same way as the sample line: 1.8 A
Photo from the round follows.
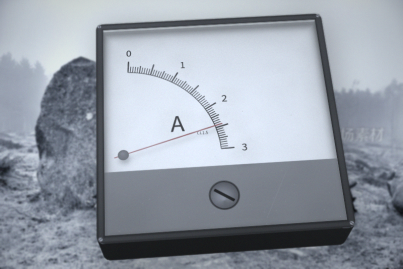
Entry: 2.5 A
